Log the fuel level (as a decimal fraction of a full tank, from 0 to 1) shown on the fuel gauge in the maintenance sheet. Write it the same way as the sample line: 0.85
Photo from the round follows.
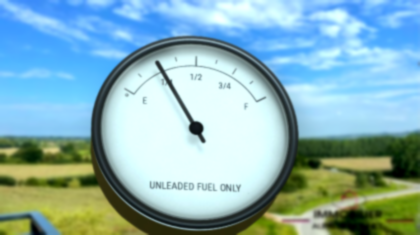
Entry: 0.25
